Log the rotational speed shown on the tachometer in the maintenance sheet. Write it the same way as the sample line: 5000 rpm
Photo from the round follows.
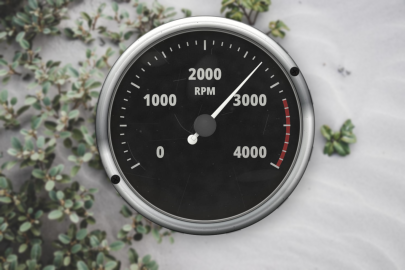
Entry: 2700 rpm
